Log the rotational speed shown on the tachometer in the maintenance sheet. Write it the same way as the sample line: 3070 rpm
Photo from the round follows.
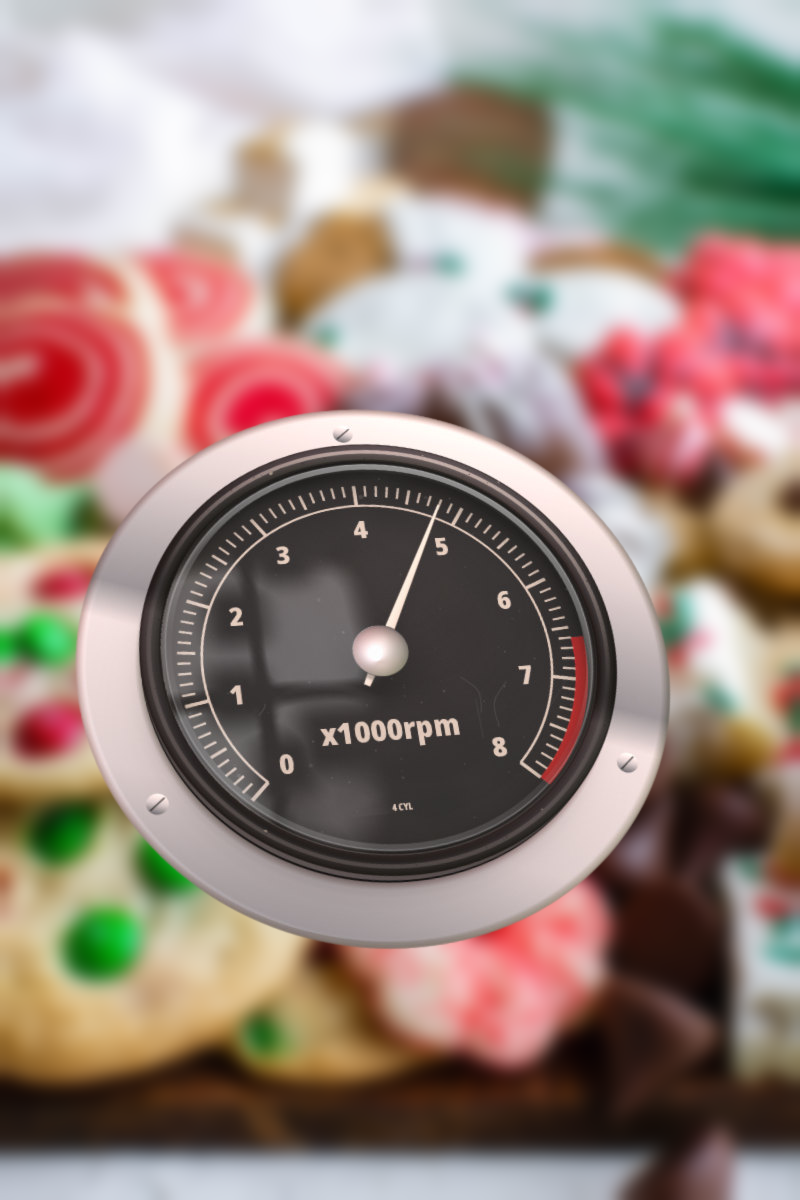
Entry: 4800 rpm
